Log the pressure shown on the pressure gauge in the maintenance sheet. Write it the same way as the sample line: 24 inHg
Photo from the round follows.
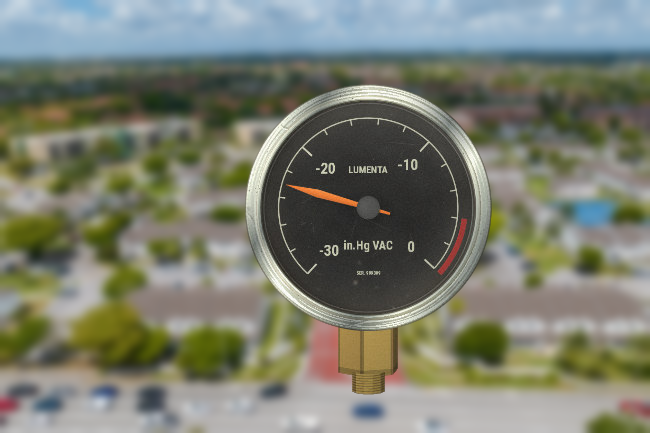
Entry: -23 inHg
